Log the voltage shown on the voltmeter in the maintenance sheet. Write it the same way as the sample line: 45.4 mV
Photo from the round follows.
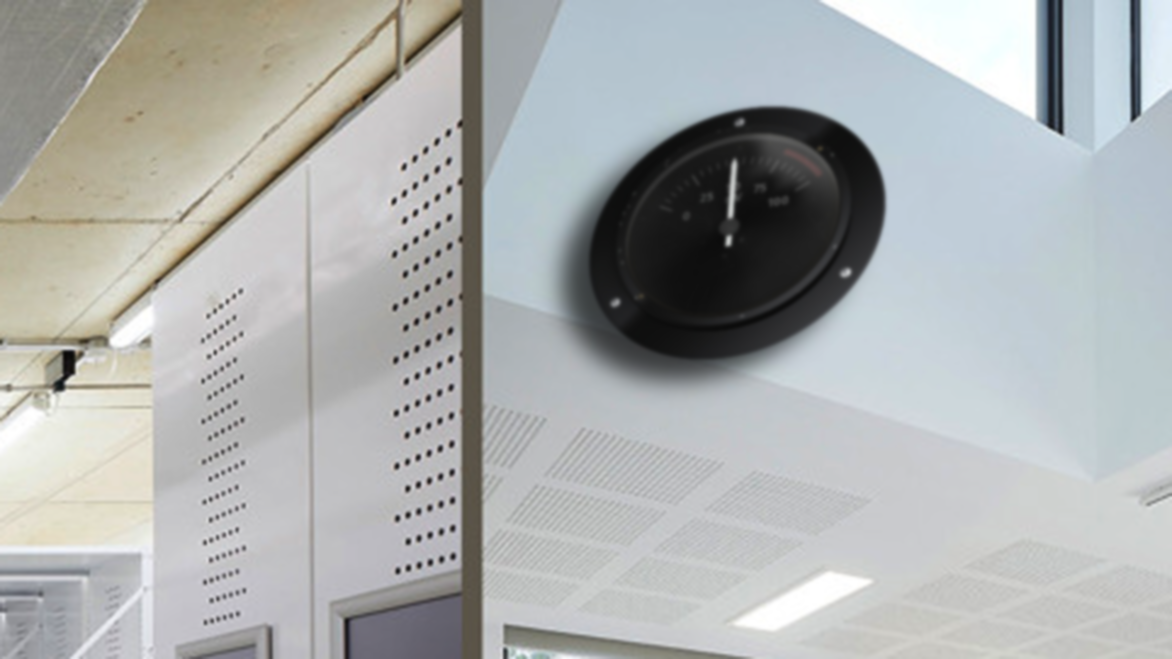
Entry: 50 mV
